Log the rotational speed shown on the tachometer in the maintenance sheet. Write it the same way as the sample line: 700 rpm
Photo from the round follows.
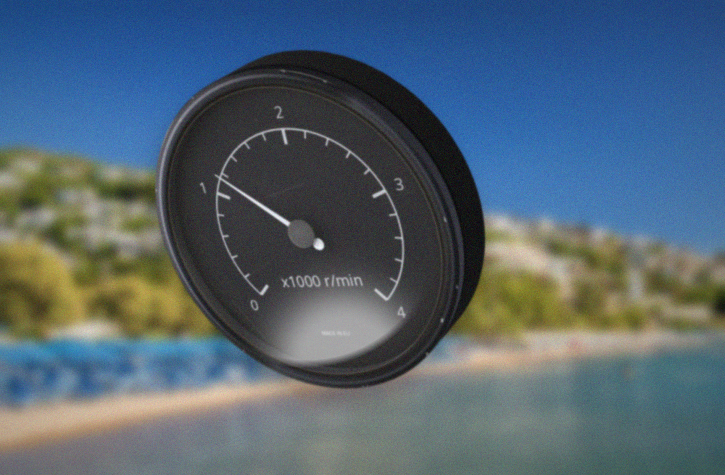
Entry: 1200 rpm
